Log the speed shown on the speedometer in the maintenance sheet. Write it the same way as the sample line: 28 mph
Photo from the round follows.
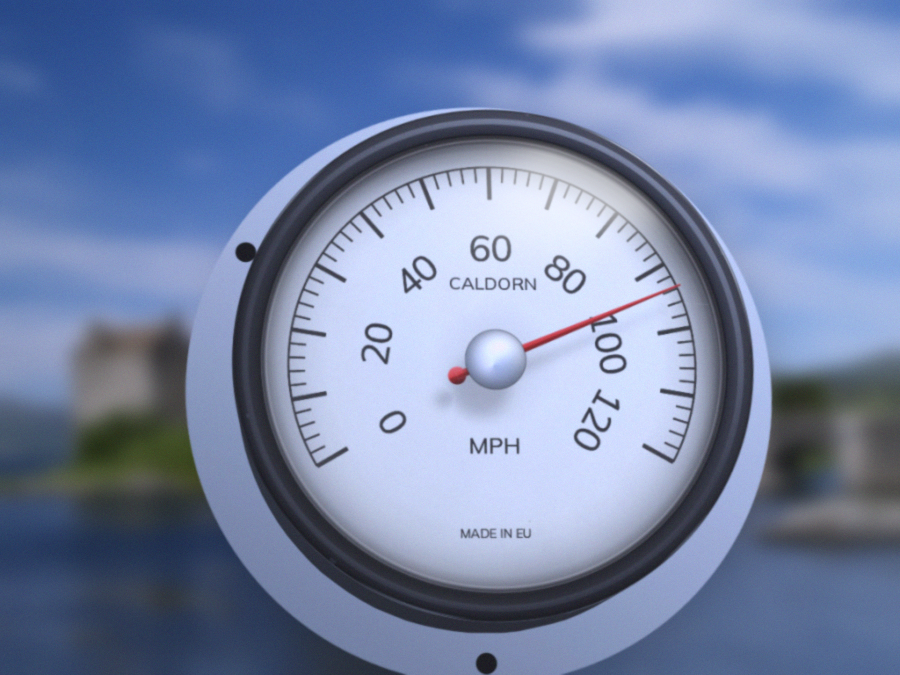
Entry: 94 mph
